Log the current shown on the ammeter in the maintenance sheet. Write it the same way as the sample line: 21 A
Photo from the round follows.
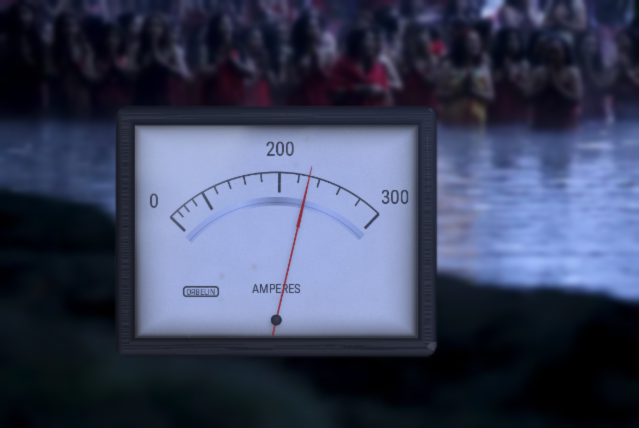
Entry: 230 A
